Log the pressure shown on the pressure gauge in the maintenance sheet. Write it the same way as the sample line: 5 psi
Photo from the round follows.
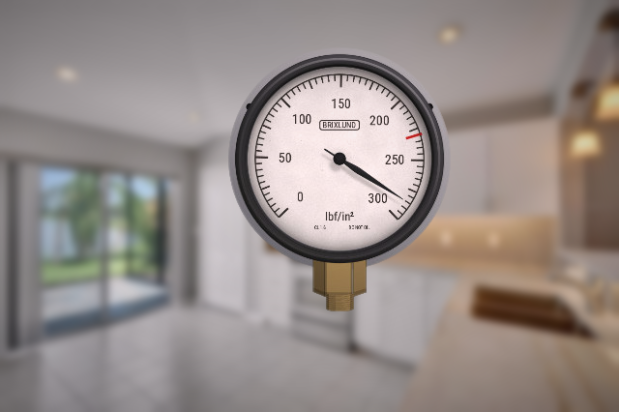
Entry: 285 psi
